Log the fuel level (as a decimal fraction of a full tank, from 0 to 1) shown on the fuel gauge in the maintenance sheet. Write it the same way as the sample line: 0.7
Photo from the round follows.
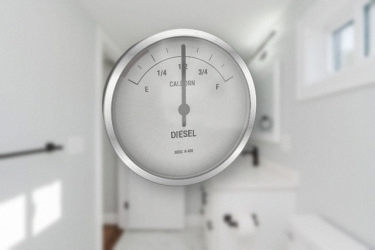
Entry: 0.5
